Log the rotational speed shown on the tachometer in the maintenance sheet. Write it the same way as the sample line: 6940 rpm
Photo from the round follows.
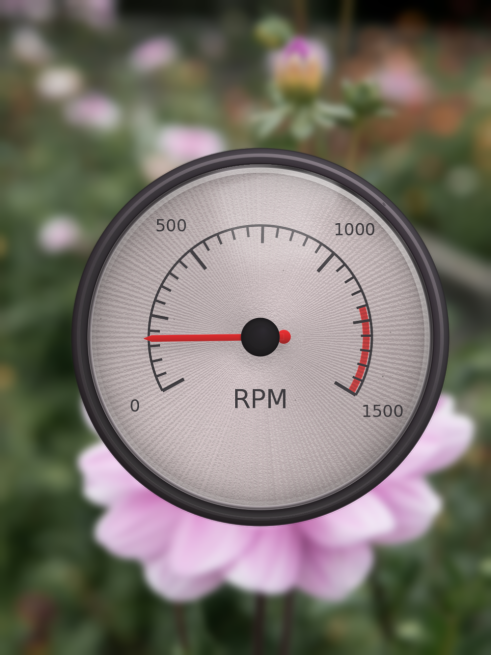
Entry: 175 rpm
